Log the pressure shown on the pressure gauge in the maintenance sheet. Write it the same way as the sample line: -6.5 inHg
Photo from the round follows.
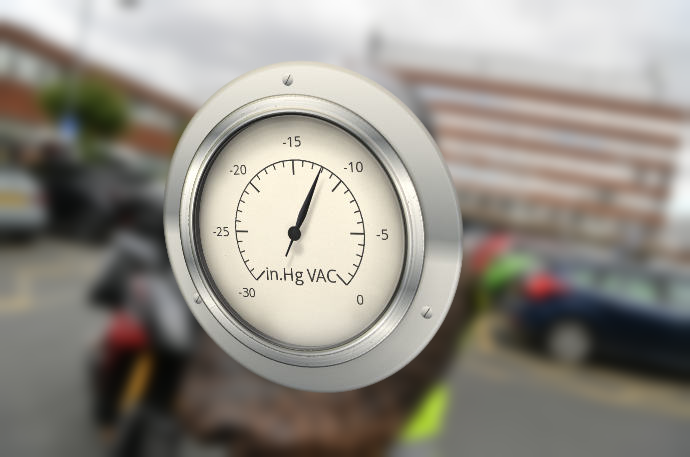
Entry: -12 inHg
